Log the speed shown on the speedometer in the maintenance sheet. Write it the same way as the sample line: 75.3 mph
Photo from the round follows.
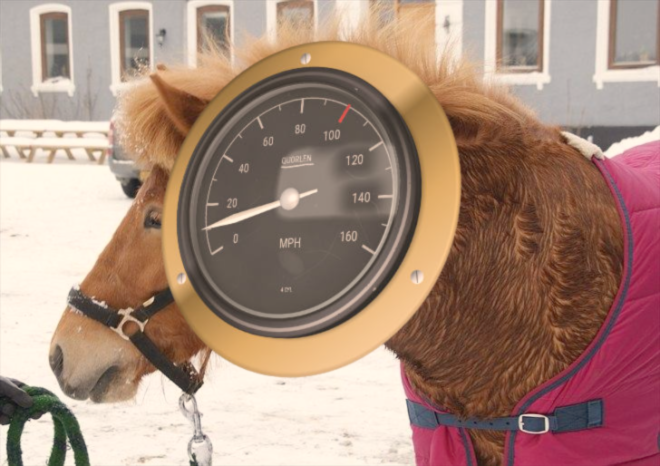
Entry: 10 mph
